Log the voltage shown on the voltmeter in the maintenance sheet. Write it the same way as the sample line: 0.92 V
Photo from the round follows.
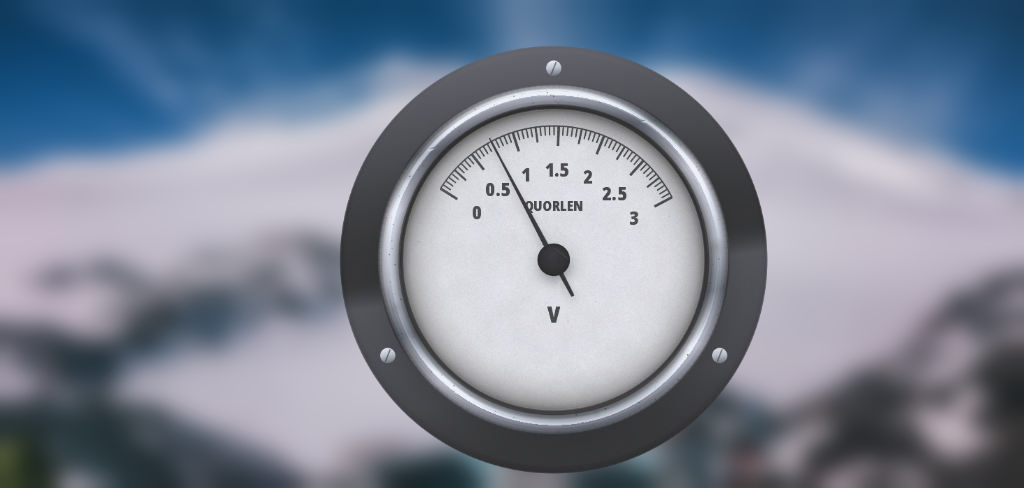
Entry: 0.75 V
